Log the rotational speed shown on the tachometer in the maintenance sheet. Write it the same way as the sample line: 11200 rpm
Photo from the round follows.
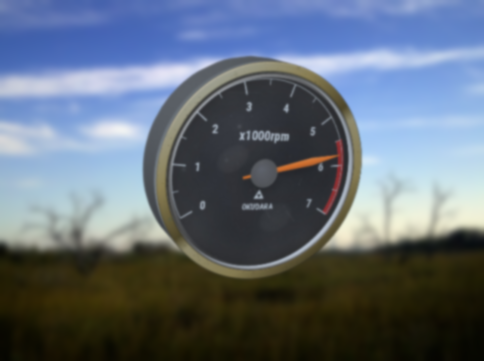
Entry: 5750 rpm
